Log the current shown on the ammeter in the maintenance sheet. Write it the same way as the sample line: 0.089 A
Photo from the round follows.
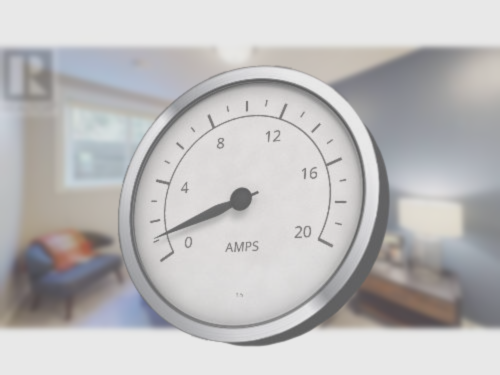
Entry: 1 A
